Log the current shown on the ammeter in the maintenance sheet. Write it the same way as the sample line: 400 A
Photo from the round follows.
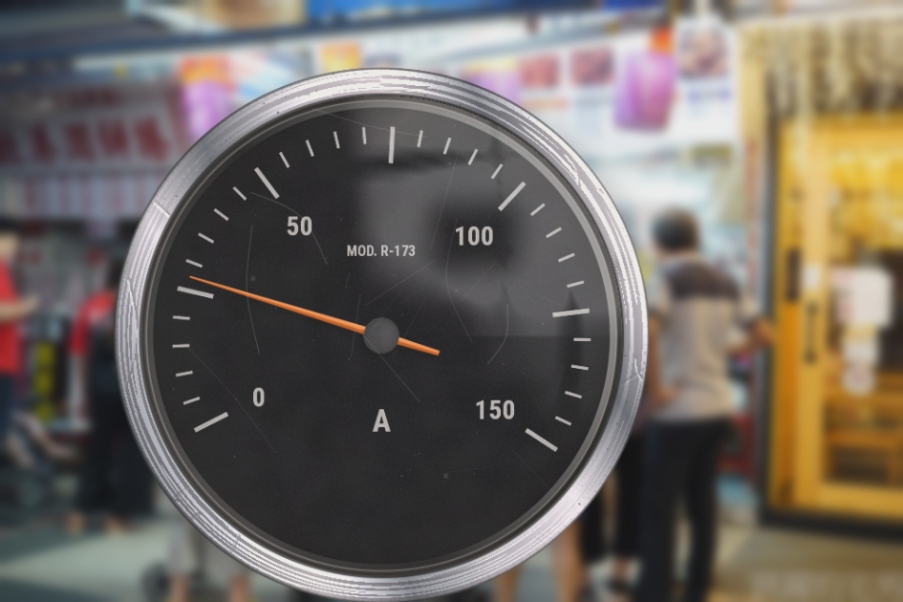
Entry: 27.5 A
